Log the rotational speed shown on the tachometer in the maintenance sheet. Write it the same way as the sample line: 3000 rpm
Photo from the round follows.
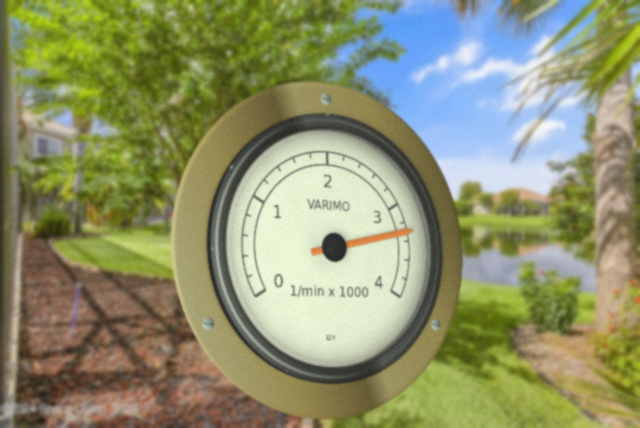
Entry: 3300 rpm
